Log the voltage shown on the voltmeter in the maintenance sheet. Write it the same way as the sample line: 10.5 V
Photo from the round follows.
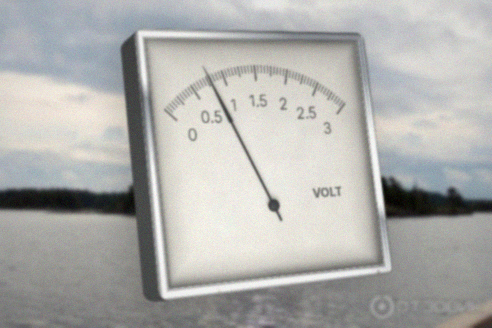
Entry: 0.75 V
